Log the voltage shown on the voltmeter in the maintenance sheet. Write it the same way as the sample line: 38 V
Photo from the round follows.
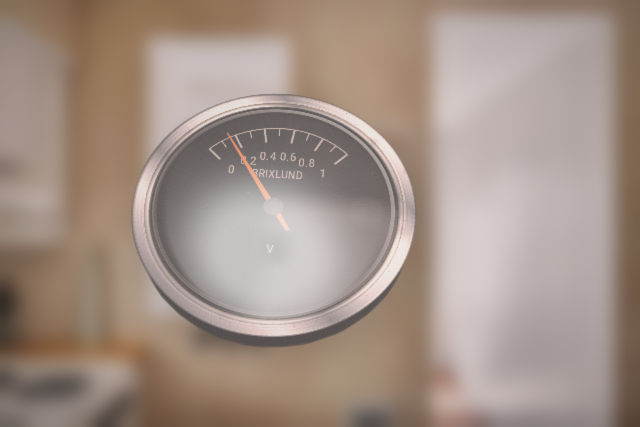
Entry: 0.15 V
